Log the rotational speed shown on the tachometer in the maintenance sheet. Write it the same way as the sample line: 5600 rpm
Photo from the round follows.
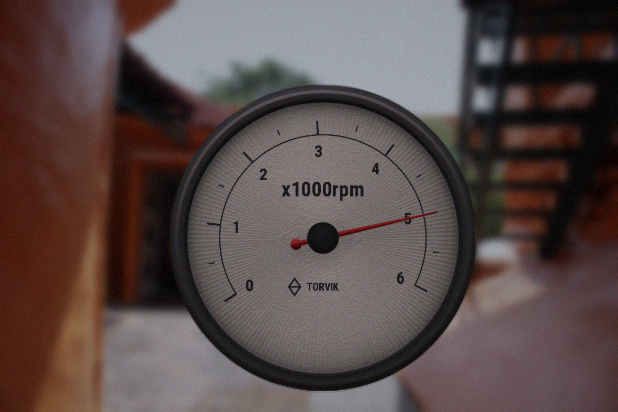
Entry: 5000 rpm
